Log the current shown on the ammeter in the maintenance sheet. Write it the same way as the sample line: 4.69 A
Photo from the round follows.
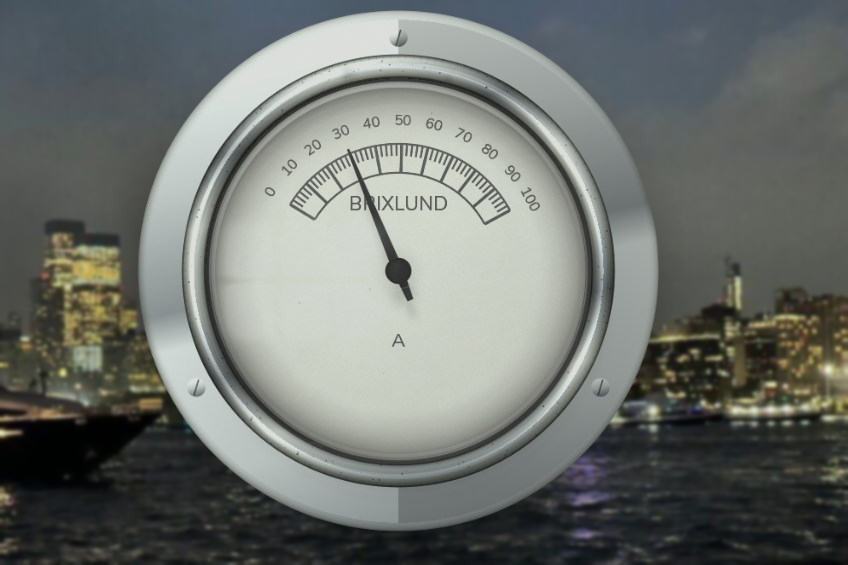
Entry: 30 A
